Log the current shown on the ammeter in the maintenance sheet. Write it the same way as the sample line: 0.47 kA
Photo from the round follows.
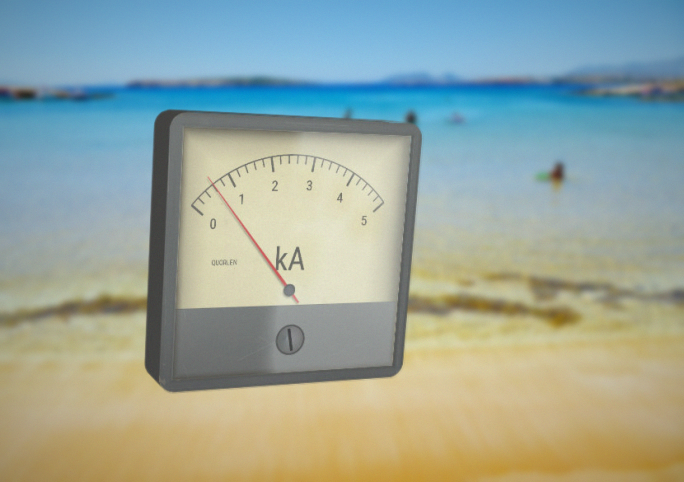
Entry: 0.6 kA
